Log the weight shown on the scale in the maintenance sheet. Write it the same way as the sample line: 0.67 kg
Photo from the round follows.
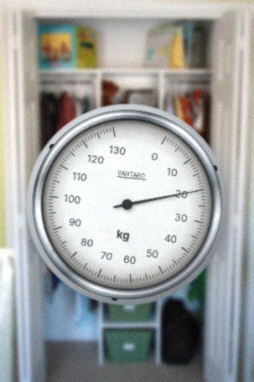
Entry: 20 kg
